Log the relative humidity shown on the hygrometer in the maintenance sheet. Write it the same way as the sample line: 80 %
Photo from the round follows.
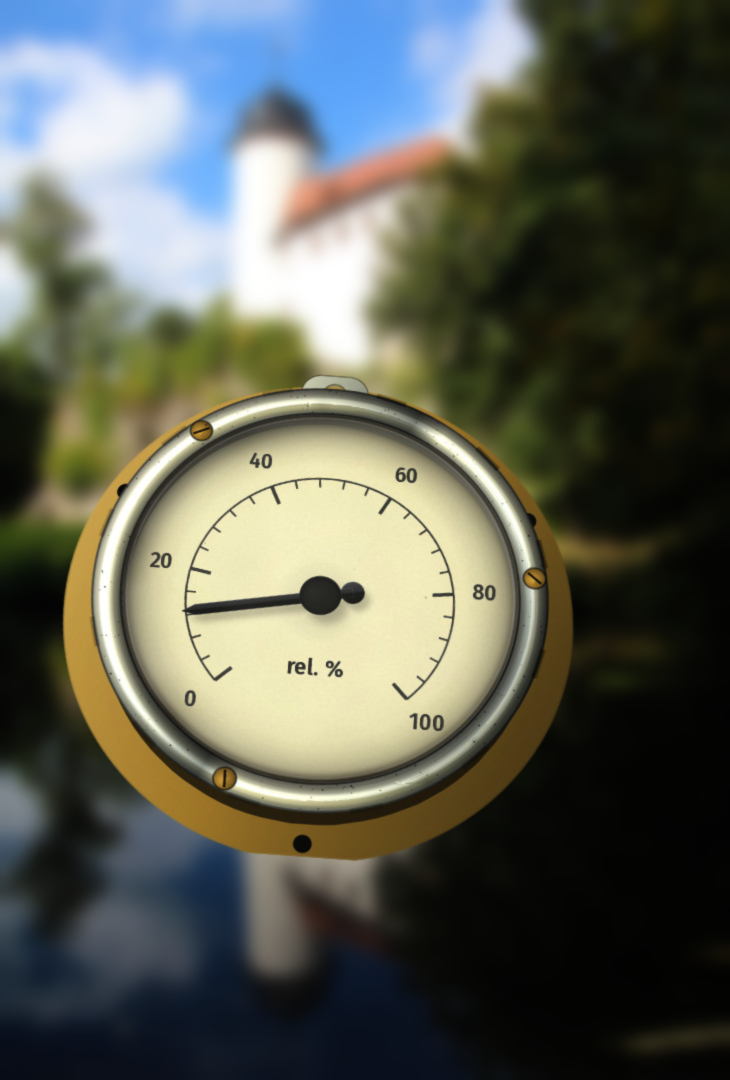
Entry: 12 %
